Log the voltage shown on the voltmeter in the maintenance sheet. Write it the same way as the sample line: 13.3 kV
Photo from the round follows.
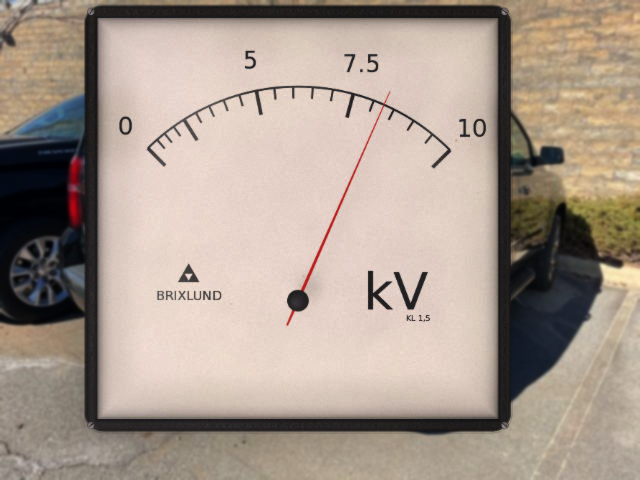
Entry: 8.25 kV
